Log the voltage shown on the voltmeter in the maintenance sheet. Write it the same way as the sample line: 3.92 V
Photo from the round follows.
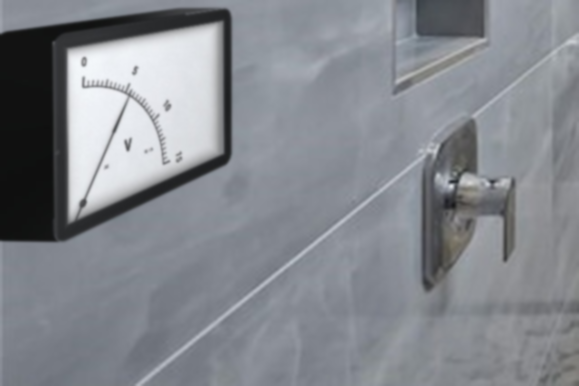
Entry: 5 V
